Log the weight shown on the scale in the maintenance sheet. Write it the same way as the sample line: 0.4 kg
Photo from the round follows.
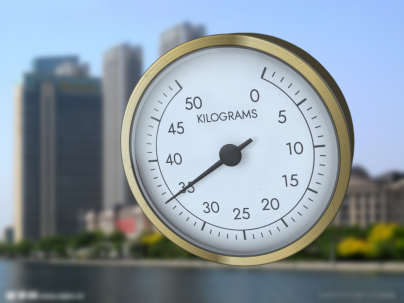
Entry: 35 kg
